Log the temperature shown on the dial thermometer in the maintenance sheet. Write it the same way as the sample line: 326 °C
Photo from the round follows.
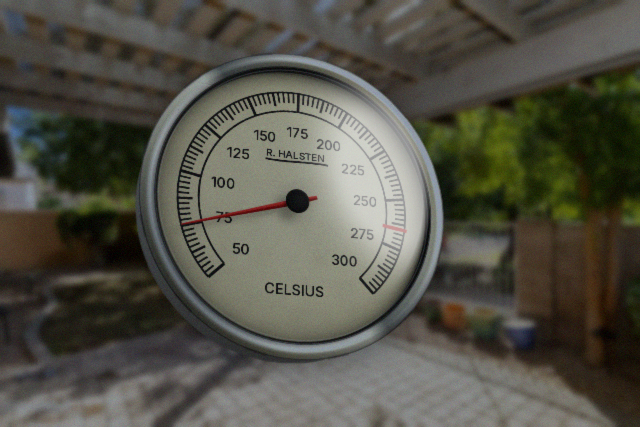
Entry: 75 °C
